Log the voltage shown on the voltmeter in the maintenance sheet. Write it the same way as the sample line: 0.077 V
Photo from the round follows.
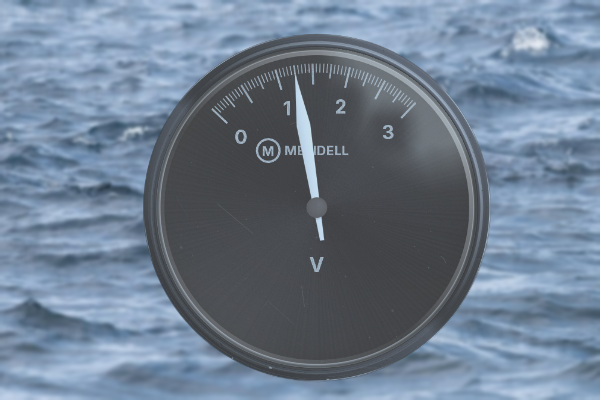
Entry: 1.25 V
